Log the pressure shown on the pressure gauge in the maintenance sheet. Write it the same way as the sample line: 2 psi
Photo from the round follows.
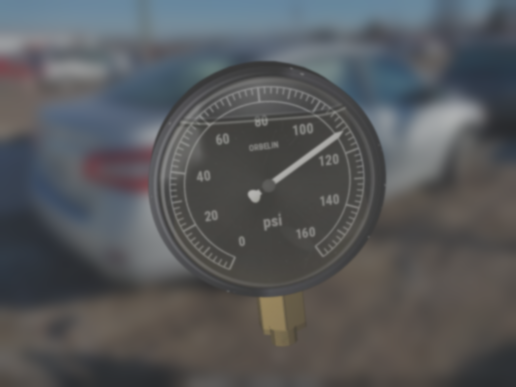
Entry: 112 psi
